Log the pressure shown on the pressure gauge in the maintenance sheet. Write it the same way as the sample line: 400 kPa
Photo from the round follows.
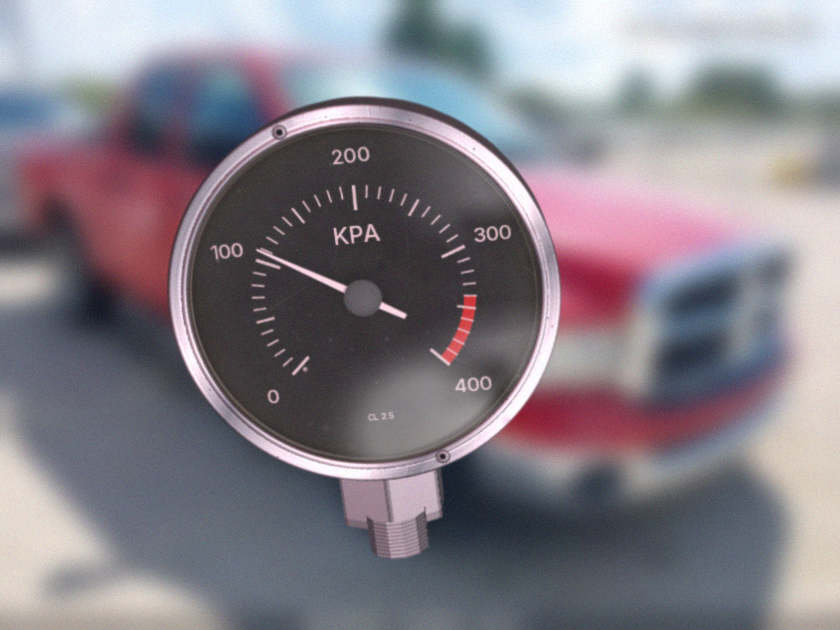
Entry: 110 kPa
